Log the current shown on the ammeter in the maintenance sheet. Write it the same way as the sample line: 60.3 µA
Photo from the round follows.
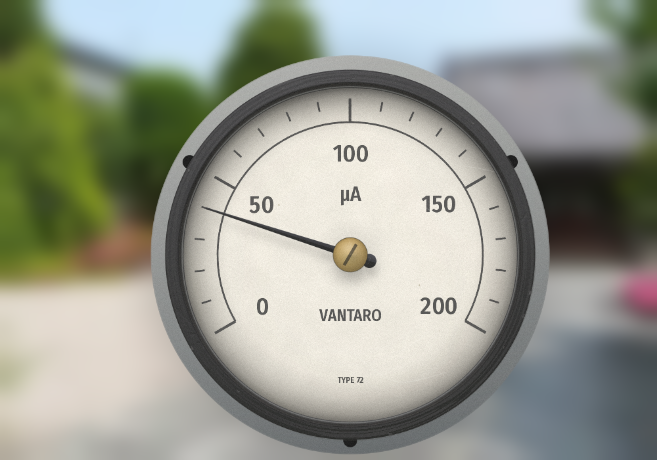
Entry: 40 µA
